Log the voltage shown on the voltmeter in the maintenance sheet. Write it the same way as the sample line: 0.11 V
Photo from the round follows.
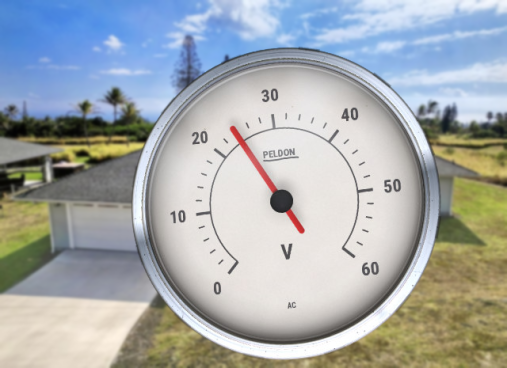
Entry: 24 V
